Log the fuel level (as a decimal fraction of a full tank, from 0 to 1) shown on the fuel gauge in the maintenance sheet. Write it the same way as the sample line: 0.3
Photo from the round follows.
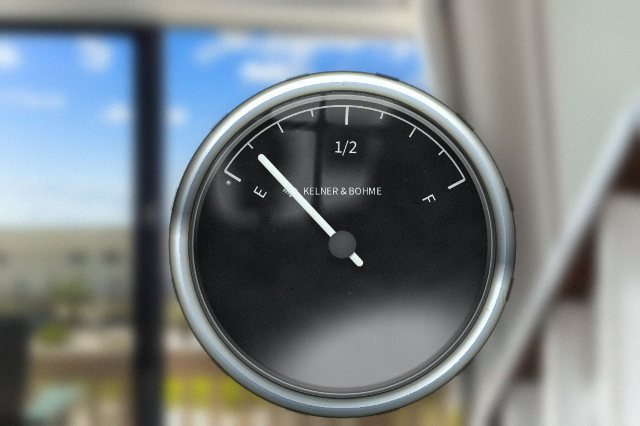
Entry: 0.125
